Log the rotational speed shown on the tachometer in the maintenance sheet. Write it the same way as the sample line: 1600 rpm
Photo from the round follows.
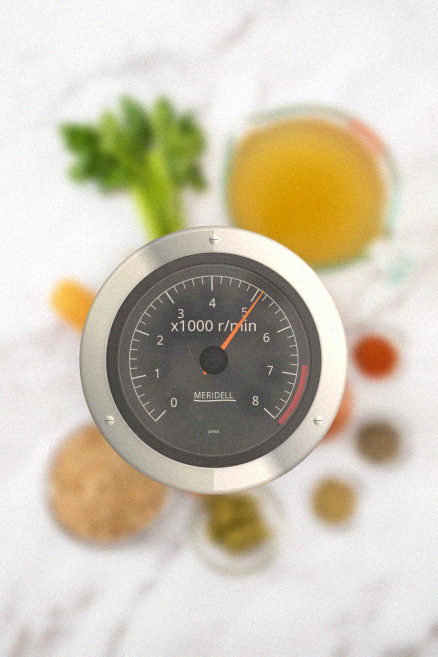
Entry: 5100 rpm
